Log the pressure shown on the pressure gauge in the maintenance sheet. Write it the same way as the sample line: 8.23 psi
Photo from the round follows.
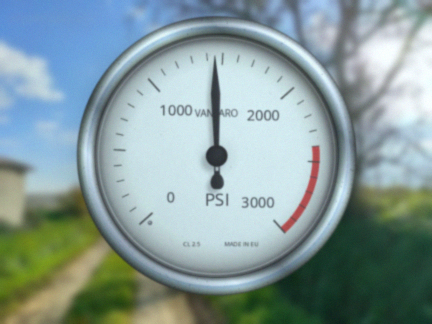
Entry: 1450 psi
